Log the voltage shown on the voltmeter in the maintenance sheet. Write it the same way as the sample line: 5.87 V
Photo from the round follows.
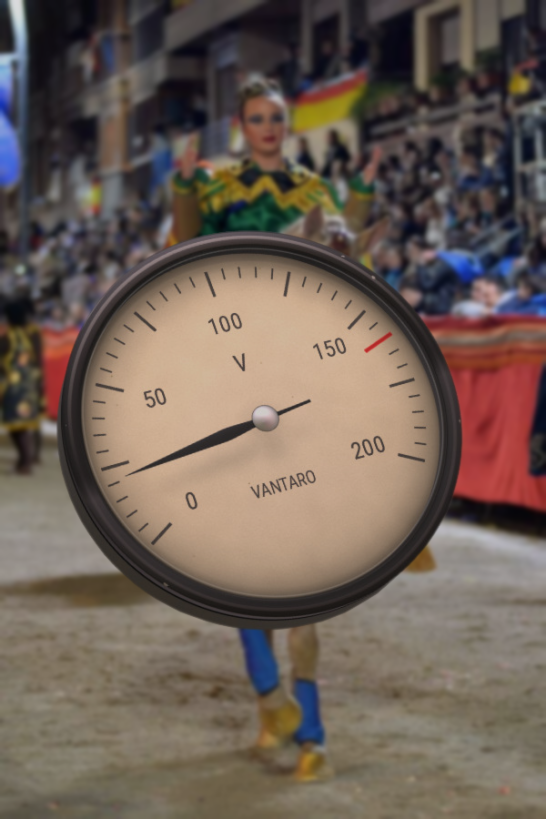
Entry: 20 V
